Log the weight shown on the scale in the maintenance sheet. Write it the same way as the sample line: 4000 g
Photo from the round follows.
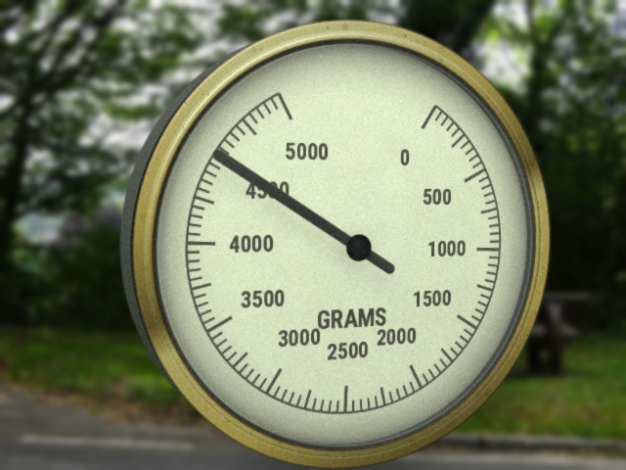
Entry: 4500 g
